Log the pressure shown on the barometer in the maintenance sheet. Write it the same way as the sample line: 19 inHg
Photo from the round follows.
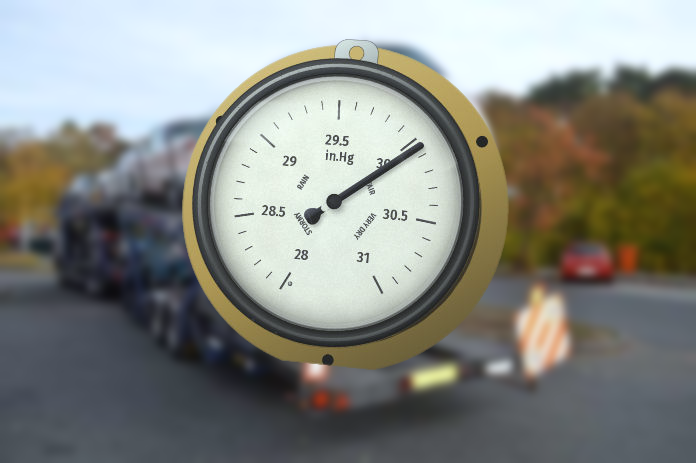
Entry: 30.05 inHg
